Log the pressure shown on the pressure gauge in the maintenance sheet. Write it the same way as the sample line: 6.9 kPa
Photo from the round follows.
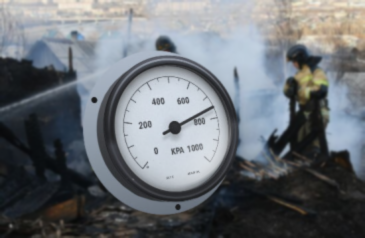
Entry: 750 kPa
